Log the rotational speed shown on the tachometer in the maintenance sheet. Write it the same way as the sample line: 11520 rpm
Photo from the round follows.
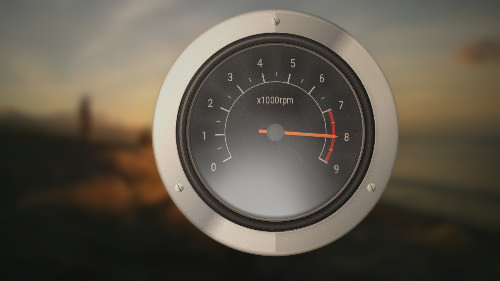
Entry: 8000 rpm
